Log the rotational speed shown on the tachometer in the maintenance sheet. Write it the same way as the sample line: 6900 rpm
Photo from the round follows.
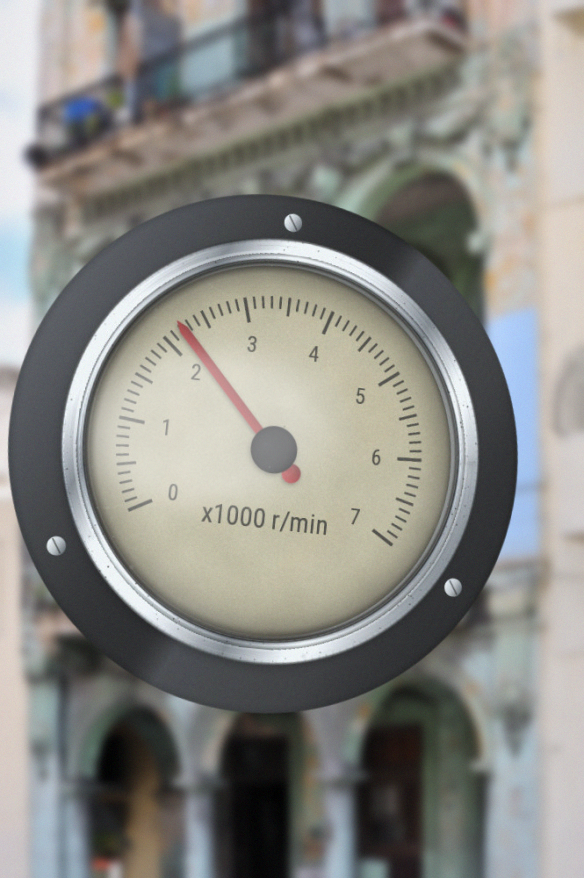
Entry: 2200 rpm
